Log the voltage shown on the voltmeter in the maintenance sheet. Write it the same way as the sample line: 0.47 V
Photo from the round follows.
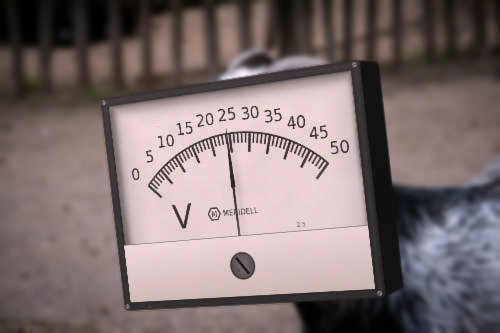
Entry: 25 V
